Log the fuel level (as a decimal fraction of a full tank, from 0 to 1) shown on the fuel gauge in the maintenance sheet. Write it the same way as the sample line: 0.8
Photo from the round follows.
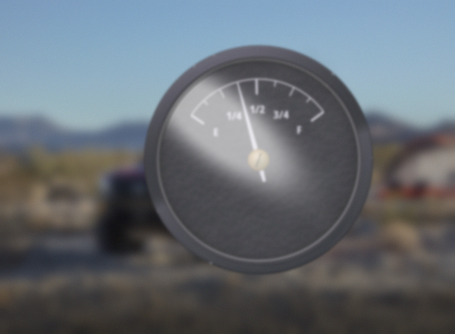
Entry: 0.375
